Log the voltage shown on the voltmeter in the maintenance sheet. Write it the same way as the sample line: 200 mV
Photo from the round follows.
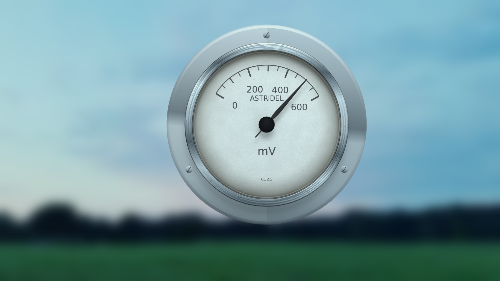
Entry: 500 mV
